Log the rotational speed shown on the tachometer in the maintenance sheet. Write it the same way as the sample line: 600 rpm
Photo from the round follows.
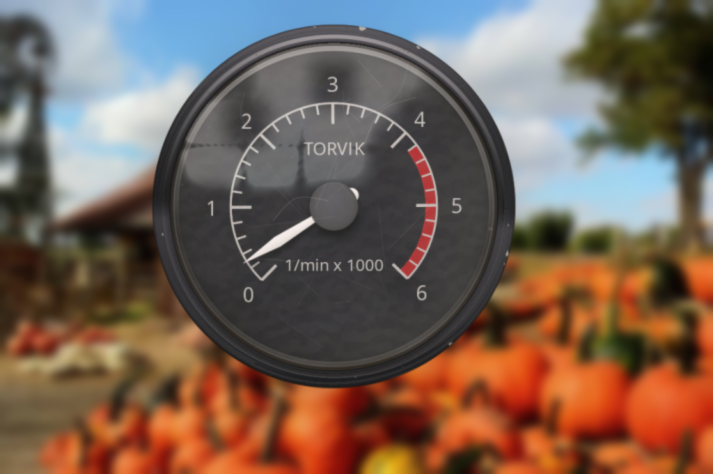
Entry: 300 rpm
